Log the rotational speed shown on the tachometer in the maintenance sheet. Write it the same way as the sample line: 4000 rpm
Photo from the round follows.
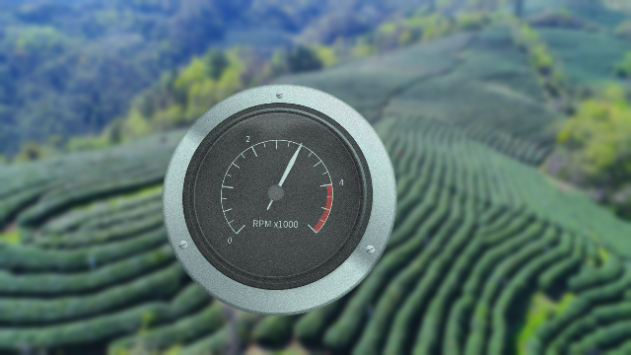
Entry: 3000 rpm
